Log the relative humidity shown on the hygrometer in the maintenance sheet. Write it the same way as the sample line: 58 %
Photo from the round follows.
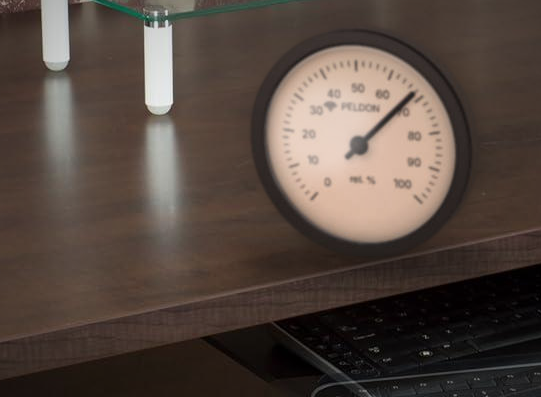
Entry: 68 %
